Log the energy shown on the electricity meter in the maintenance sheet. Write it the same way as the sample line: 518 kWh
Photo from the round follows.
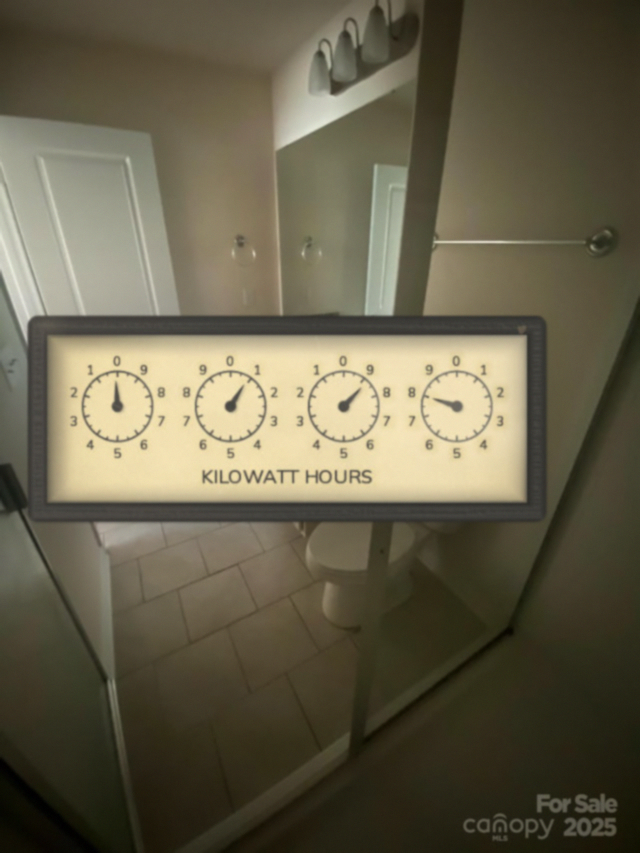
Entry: 88 kWh
